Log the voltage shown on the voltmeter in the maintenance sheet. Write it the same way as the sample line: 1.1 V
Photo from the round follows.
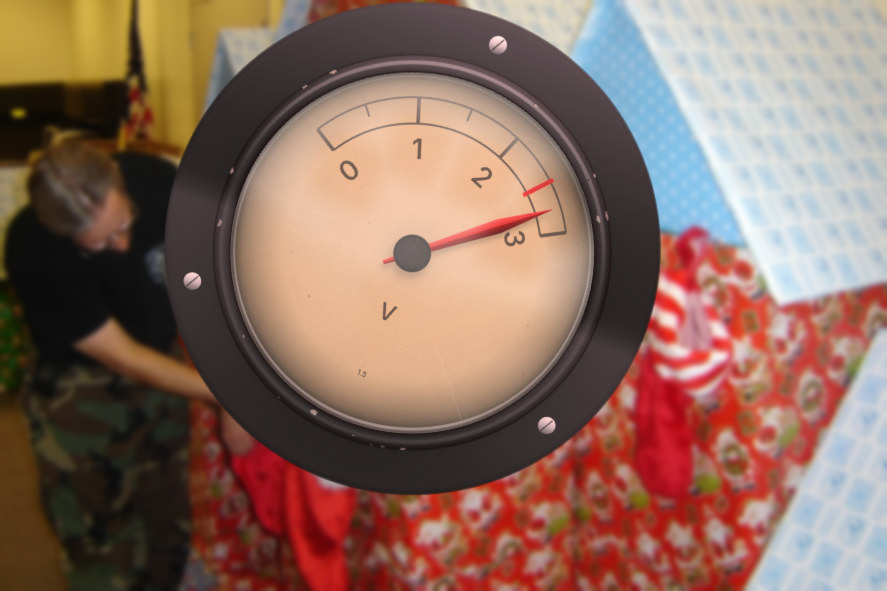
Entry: 2.75 V
